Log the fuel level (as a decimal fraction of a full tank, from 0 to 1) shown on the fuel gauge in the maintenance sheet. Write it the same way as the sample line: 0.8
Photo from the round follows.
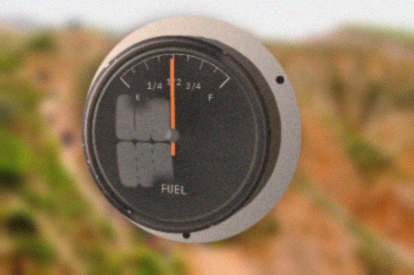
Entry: 0.5
